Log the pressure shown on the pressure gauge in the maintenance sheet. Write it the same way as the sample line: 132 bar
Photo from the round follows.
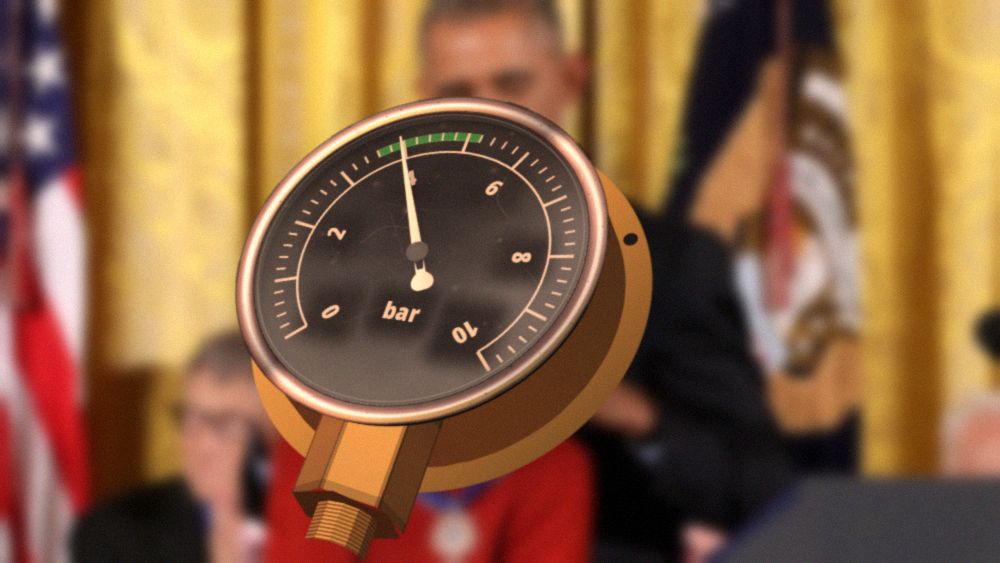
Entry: 4 bar
